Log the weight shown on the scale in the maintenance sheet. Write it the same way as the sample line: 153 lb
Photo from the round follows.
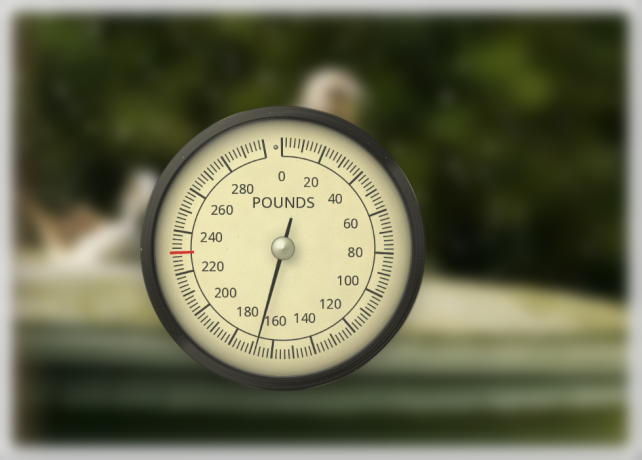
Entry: 168 lb
